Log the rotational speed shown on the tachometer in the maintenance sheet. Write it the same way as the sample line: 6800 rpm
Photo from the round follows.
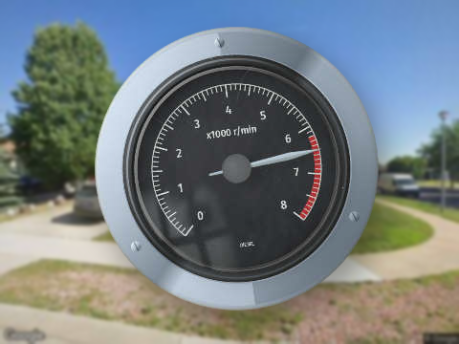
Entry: 6500 rpm
